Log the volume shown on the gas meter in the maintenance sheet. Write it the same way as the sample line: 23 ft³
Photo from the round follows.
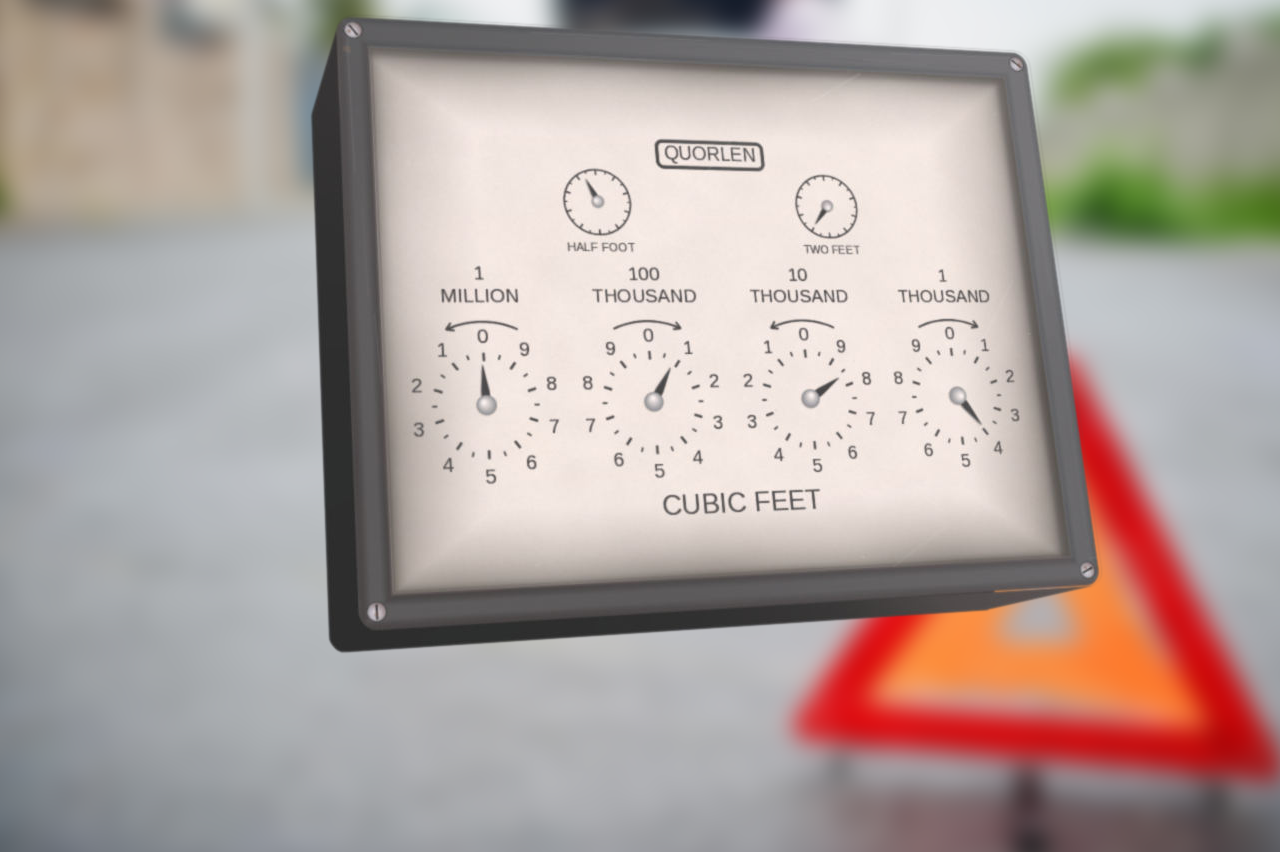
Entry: 8400 ft³
